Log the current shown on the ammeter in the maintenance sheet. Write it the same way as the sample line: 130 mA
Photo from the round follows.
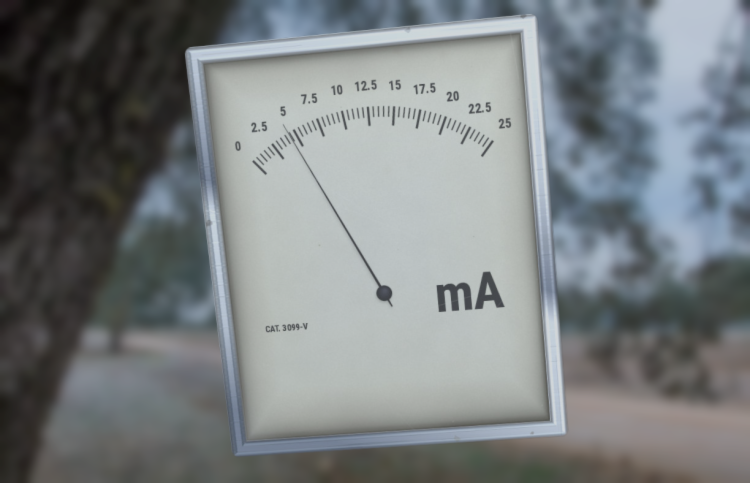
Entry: 4.5 mA
